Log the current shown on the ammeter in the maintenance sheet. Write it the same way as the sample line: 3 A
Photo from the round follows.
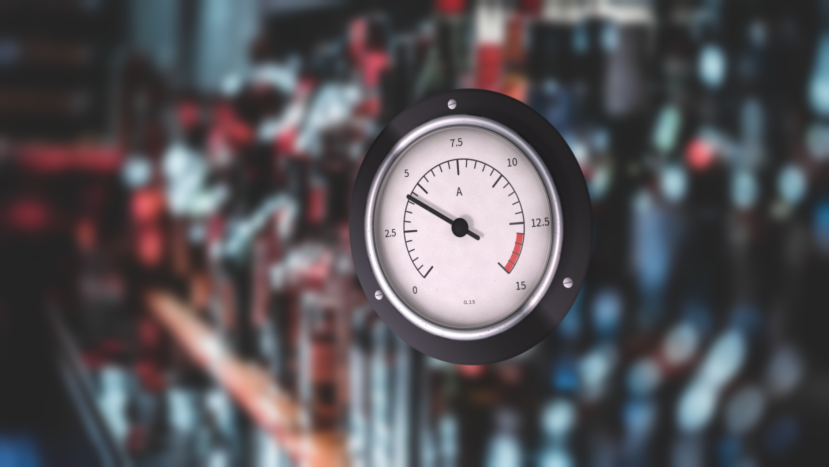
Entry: 4.25 A
